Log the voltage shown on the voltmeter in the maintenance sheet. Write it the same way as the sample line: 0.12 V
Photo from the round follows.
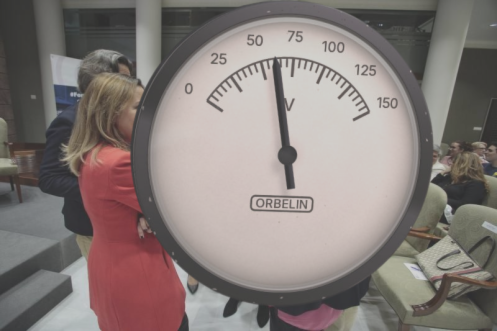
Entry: 60 V
